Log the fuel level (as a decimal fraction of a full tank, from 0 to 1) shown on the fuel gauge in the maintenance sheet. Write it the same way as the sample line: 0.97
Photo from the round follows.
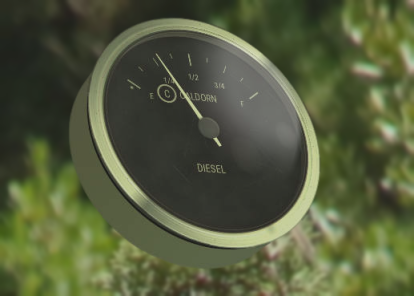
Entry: 0.25
